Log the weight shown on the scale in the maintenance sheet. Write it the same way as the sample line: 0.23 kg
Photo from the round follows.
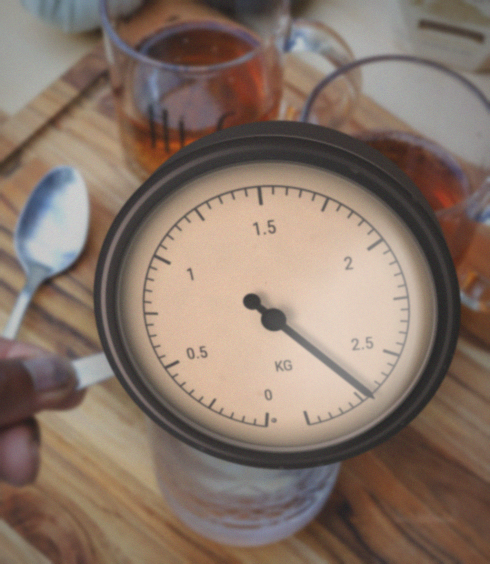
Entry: 2.7 kg
